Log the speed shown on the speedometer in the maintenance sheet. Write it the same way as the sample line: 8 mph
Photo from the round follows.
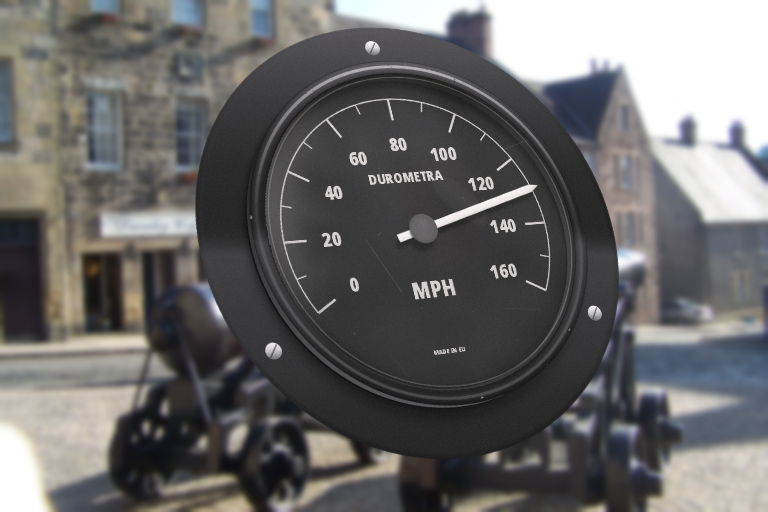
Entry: 130 mph
